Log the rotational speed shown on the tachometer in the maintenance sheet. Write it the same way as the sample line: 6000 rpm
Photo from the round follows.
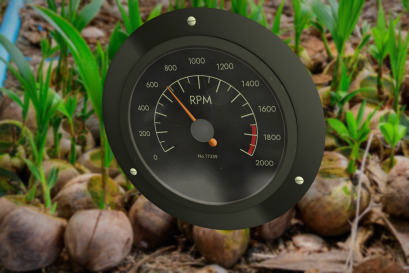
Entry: 700 rpm
